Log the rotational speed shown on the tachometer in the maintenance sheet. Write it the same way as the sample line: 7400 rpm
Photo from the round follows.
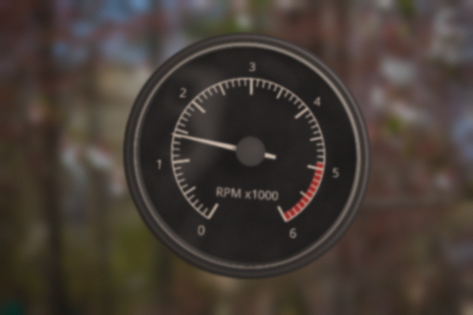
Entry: 1400 rpm
